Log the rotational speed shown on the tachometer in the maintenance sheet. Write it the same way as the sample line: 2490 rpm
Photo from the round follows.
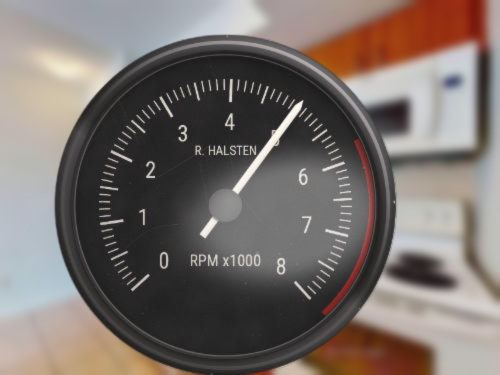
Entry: 5000 rpm
